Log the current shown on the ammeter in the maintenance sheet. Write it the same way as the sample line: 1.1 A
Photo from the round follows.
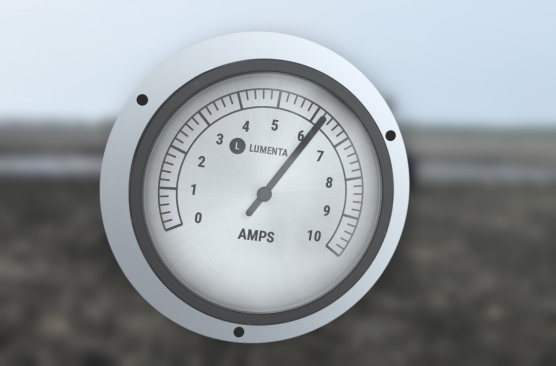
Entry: 6.2 A
